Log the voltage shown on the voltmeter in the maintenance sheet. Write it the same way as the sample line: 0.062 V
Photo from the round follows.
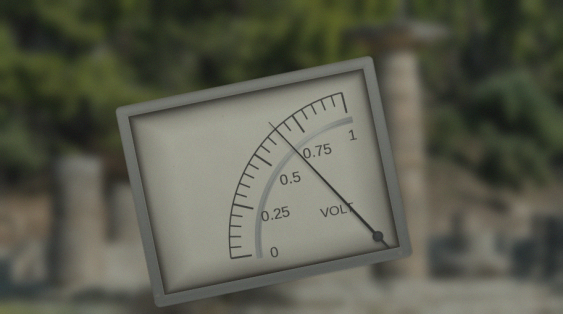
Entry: 0.65 V
